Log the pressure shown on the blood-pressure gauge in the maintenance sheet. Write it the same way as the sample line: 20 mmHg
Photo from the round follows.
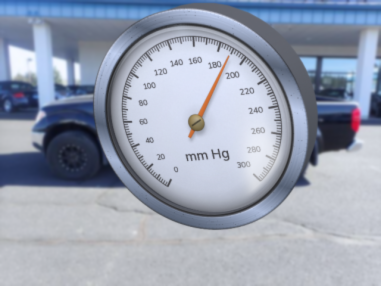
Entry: 190 mmHg
